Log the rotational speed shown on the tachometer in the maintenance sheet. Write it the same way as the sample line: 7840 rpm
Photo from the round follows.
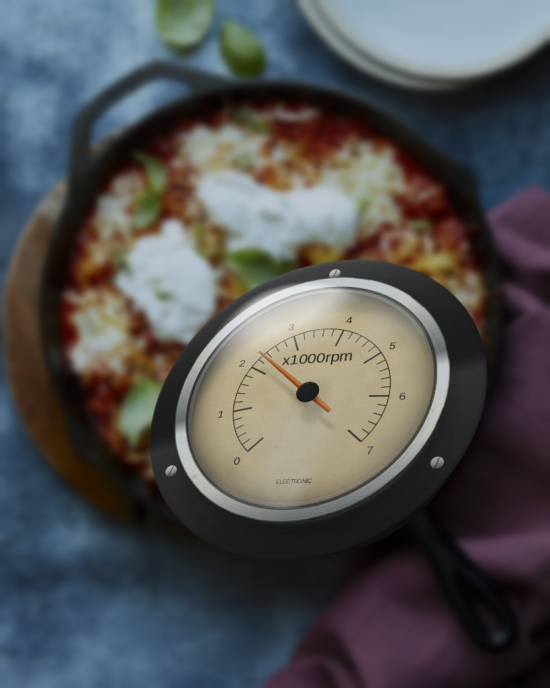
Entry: 2300 rpm
